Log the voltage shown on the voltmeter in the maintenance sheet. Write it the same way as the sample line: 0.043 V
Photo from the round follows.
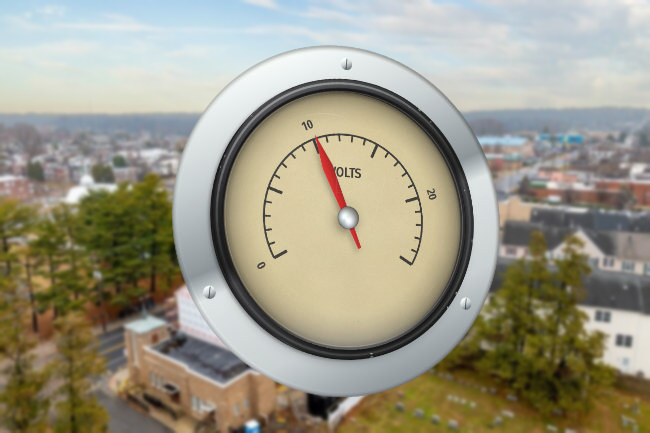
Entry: 10 V
